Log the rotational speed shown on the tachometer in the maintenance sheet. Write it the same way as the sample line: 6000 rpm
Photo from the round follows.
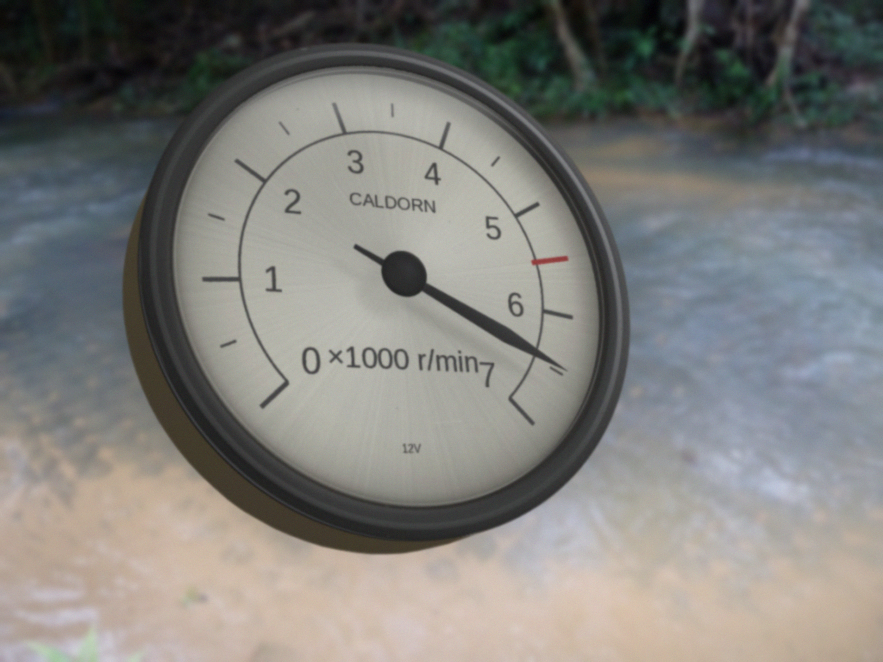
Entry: 6500 rpm
